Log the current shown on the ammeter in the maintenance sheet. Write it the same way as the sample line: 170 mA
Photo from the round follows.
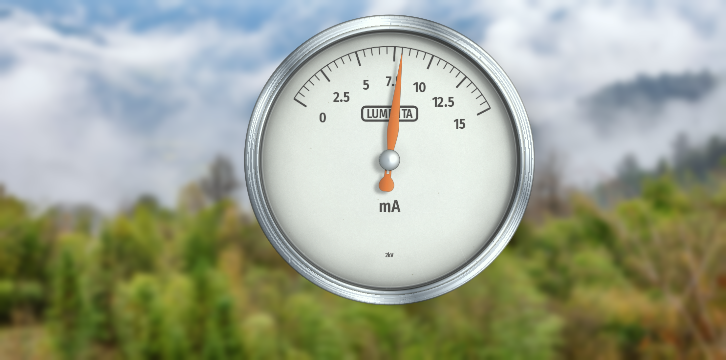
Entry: 8 mA
